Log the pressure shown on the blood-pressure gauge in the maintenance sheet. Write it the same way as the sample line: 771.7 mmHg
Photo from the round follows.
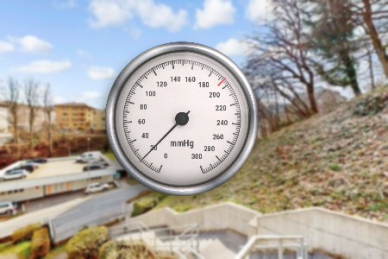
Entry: 20 mmHg
